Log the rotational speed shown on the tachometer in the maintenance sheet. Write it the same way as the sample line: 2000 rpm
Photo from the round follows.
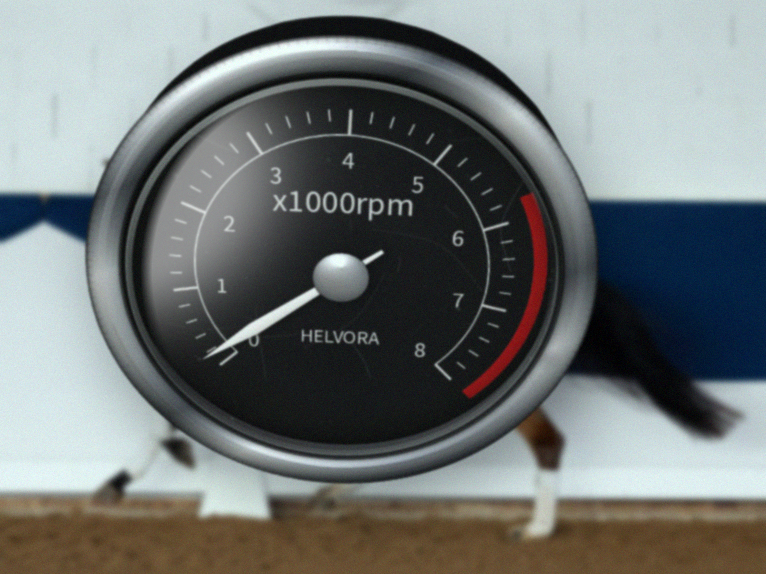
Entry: 200 rpm
